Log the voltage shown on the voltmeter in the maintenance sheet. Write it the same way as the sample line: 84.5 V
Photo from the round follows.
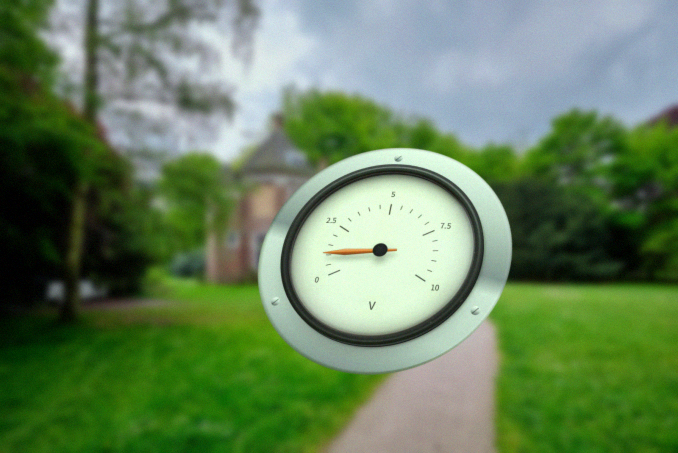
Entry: 1 V
